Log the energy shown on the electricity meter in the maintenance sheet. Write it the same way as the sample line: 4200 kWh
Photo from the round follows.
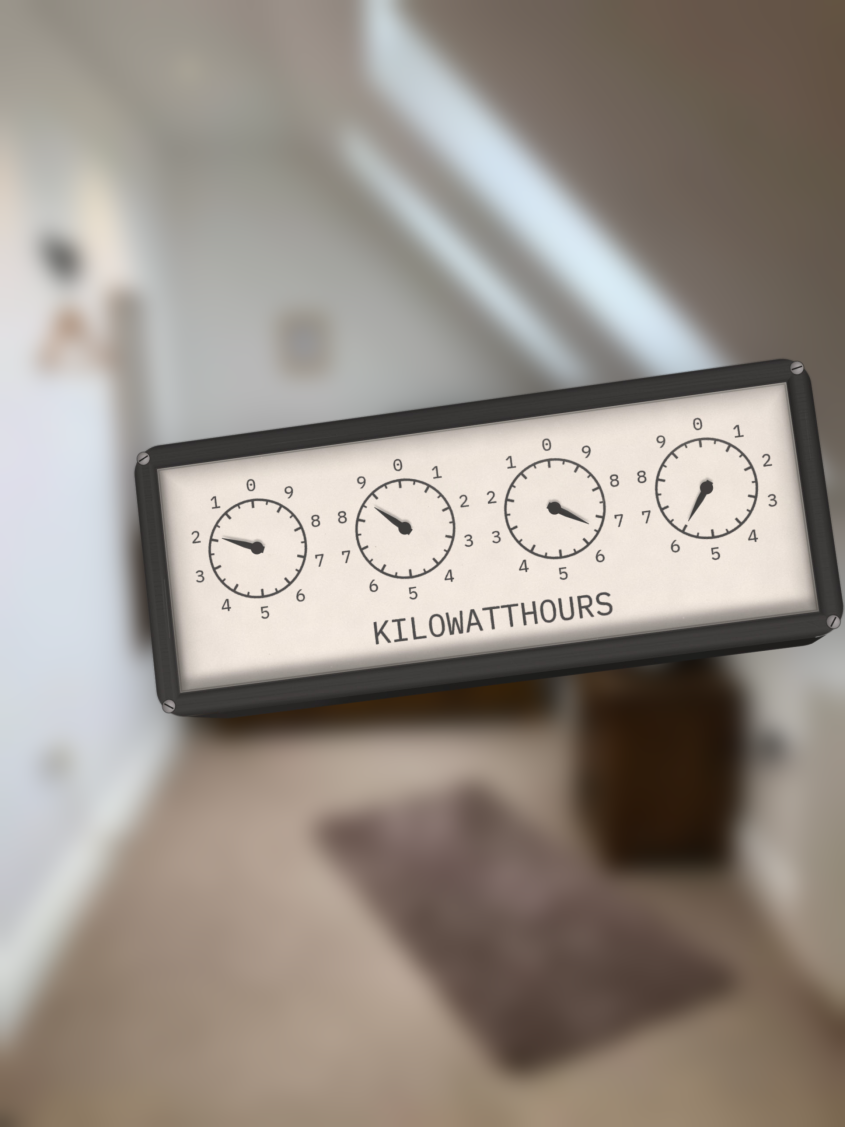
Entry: 1866 kWh
